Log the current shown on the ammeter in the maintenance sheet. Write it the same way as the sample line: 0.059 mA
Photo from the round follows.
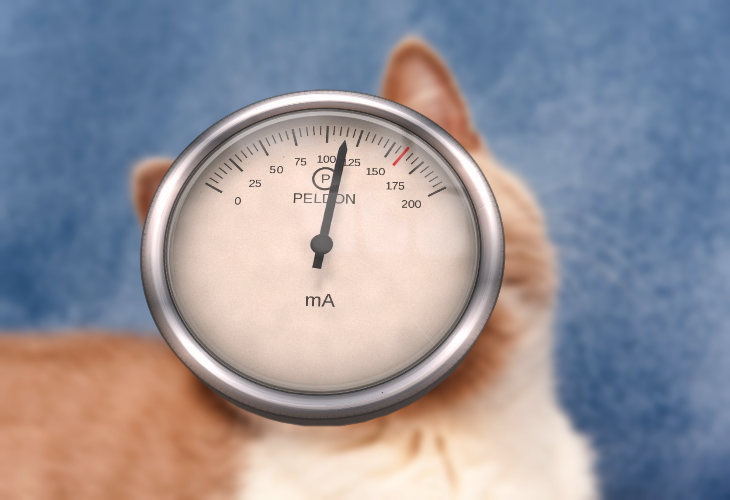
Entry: 115 mA
